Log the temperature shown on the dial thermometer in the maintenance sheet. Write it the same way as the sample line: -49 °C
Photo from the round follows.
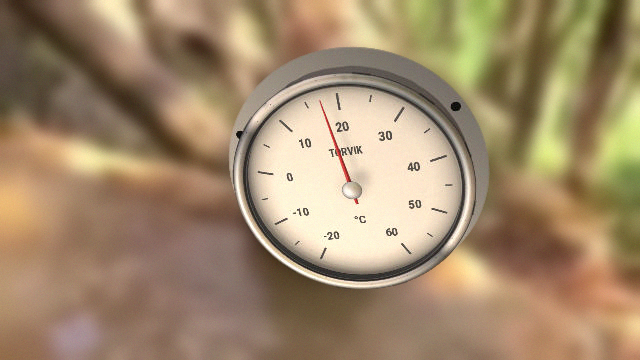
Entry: 17.5 °C
